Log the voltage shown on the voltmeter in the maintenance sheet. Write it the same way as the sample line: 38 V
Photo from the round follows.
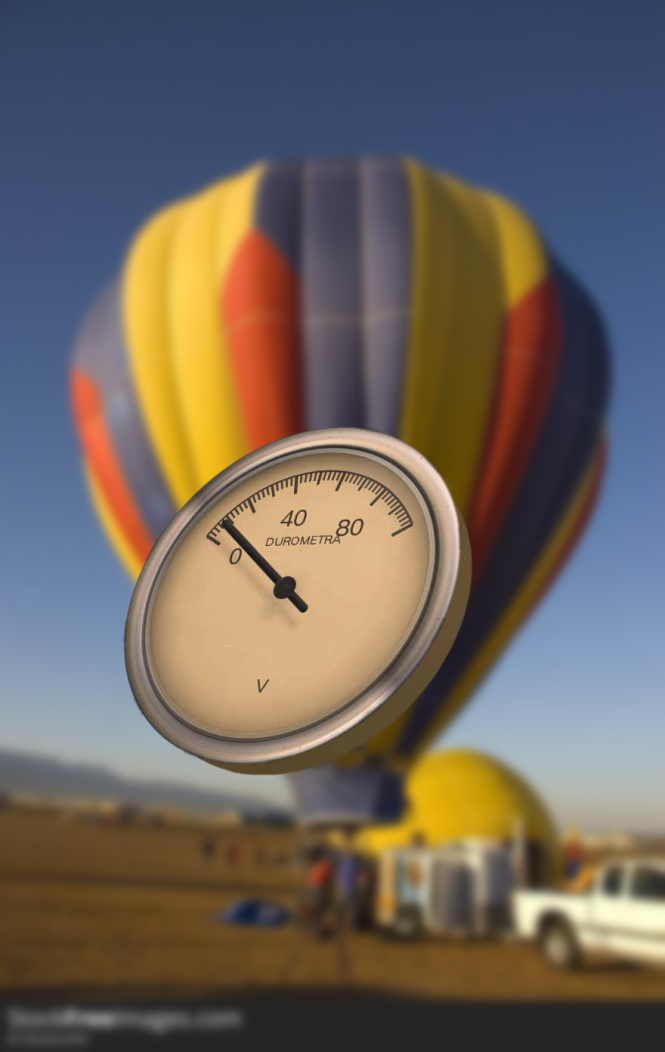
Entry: 8 V
